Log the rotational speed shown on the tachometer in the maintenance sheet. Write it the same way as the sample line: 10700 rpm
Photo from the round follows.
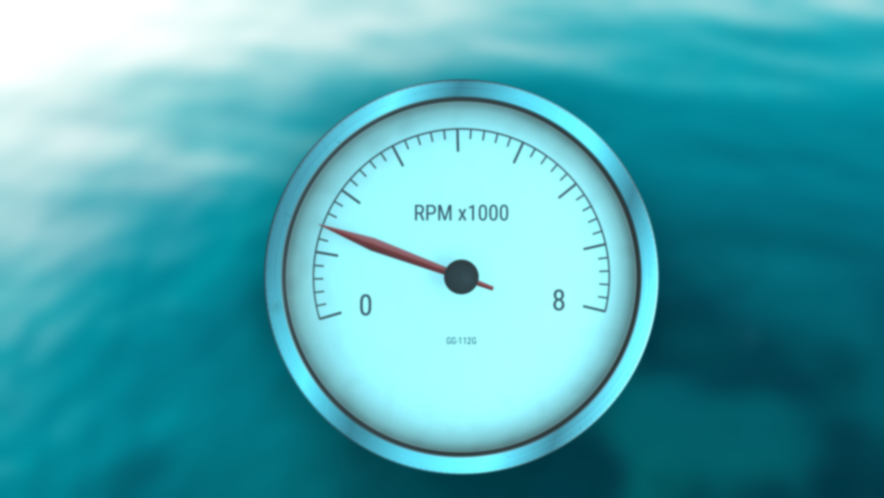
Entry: 1400 rpm
